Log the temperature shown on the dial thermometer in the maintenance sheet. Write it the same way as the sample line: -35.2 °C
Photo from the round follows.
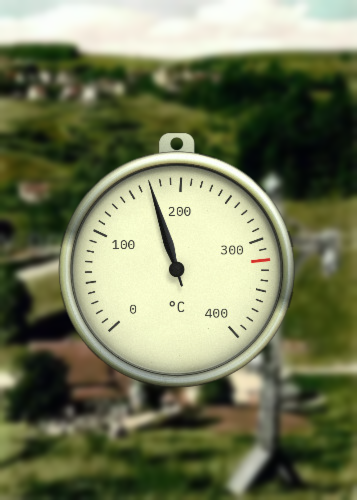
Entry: 170 °C
